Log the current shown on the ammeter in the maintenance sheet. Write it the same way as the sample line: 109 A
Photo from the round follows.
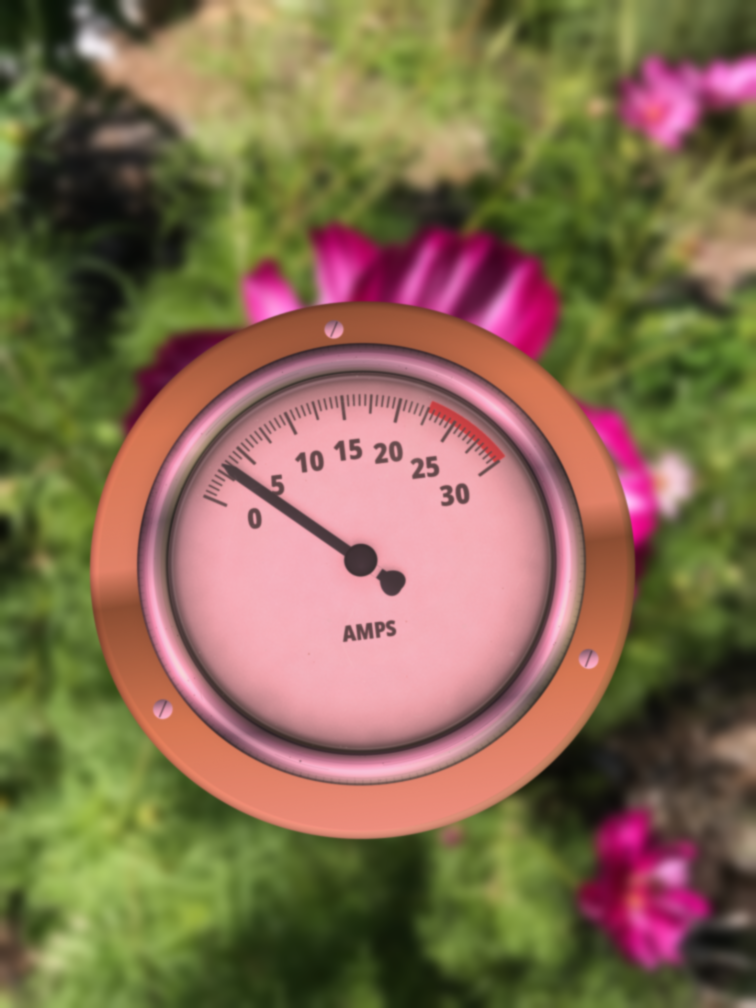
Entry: 3 A
